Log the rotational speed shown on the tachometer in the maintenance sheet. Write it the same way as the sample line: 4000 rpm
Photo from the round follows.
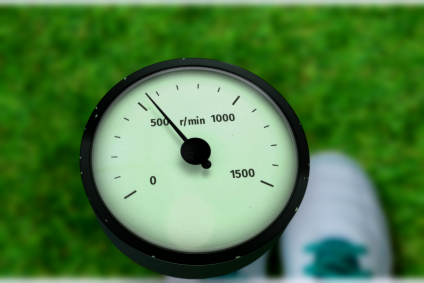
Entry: 550 rpm
